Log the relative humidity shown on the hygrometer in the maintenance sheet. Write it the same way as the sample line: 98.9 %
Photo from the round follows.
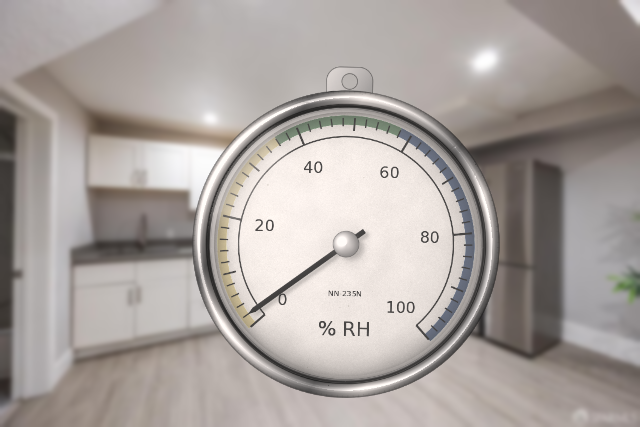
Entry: 2 %
